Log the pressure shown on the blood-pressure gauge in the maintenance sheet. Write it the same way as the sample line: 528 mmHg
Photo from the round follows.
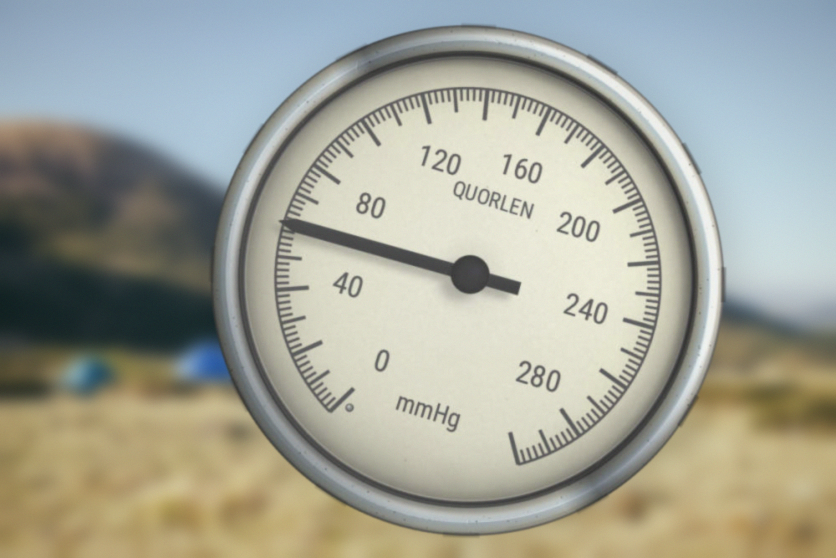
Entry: 60 mmHg
